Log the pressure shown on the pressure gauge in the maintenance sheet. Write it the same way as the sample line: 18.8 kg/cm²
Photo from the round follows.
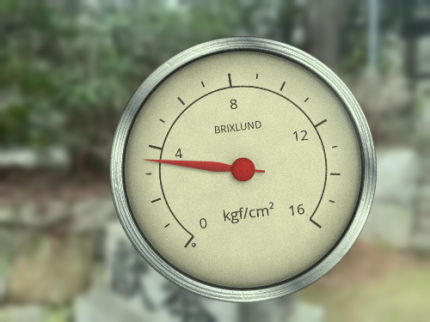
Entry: 3.5 kg/cm²
